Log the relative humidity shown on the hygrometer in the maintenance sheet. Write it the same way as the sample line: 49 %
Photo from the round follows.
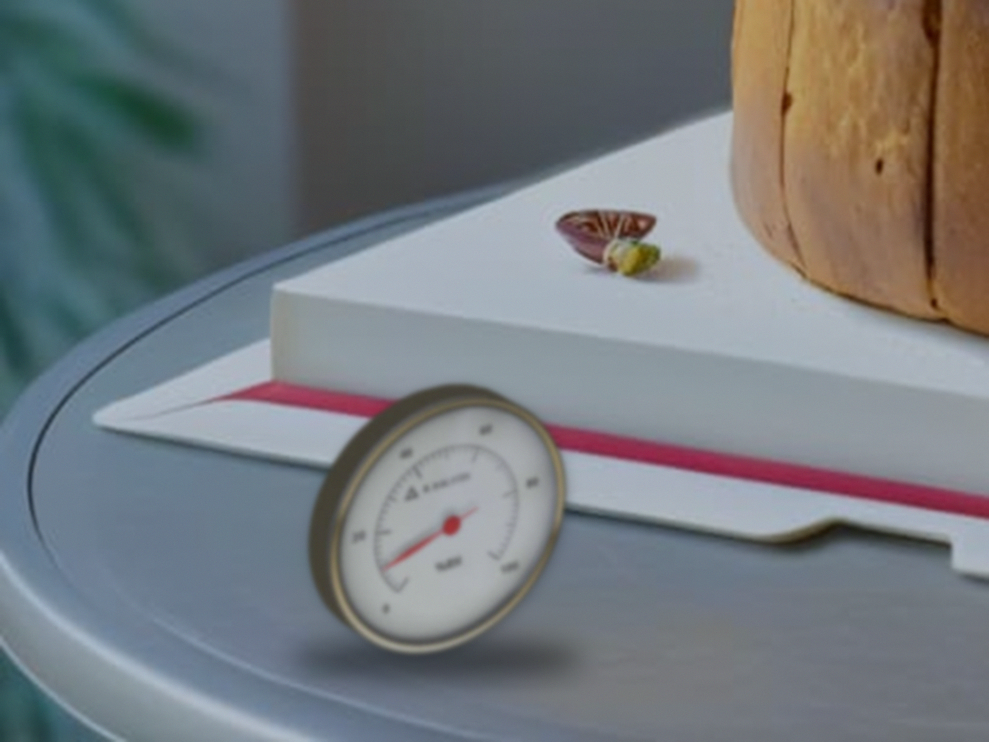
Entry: 10 %
